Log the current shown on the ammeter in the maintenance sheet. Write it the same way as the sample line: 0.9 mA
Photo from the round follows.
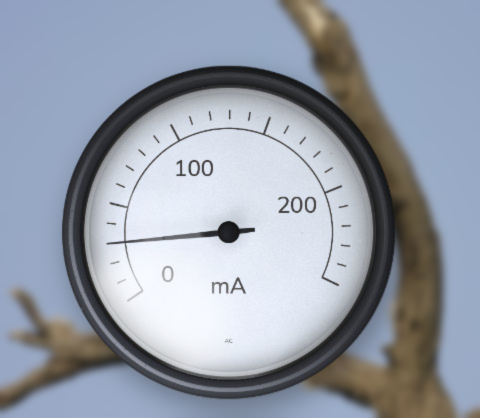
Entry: 30 mA
